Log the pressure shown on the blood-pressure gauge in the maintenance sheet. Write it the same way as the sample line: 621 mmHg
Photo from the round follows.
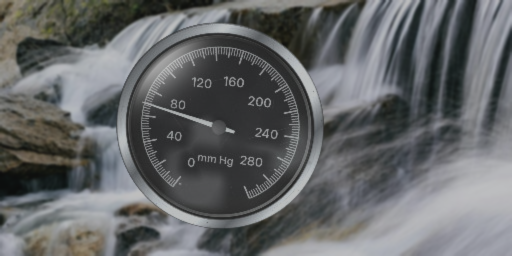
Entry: 70 mmHg
